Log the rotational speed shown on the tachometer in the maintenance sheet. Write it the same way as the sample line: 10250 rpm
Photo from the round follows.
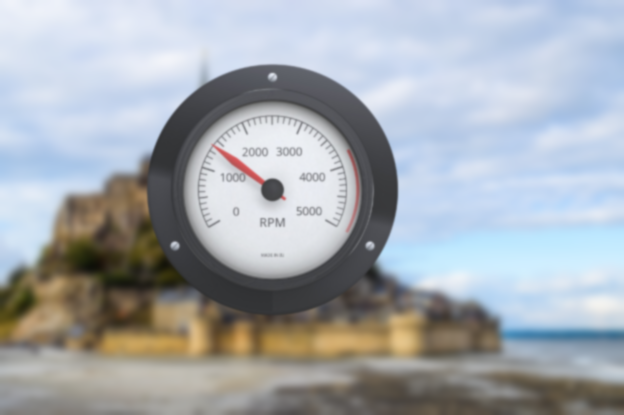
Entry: 1400 rpm
